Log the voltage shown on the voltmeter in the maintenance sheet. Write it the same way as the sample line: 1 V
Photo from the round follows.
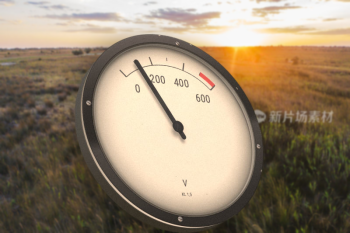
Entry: 100 V
